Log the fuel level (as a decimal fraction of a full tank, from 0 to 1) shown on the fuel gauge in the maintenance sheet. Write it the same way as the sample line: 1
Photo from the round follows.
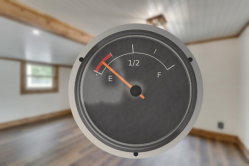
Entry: 0.125
